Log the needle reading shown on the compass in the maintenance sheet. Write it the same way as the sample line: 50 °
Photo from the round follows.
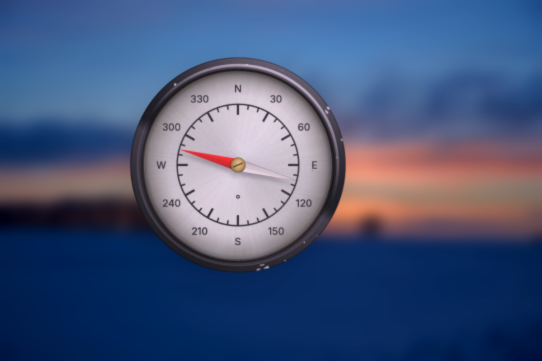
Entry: 285 °
